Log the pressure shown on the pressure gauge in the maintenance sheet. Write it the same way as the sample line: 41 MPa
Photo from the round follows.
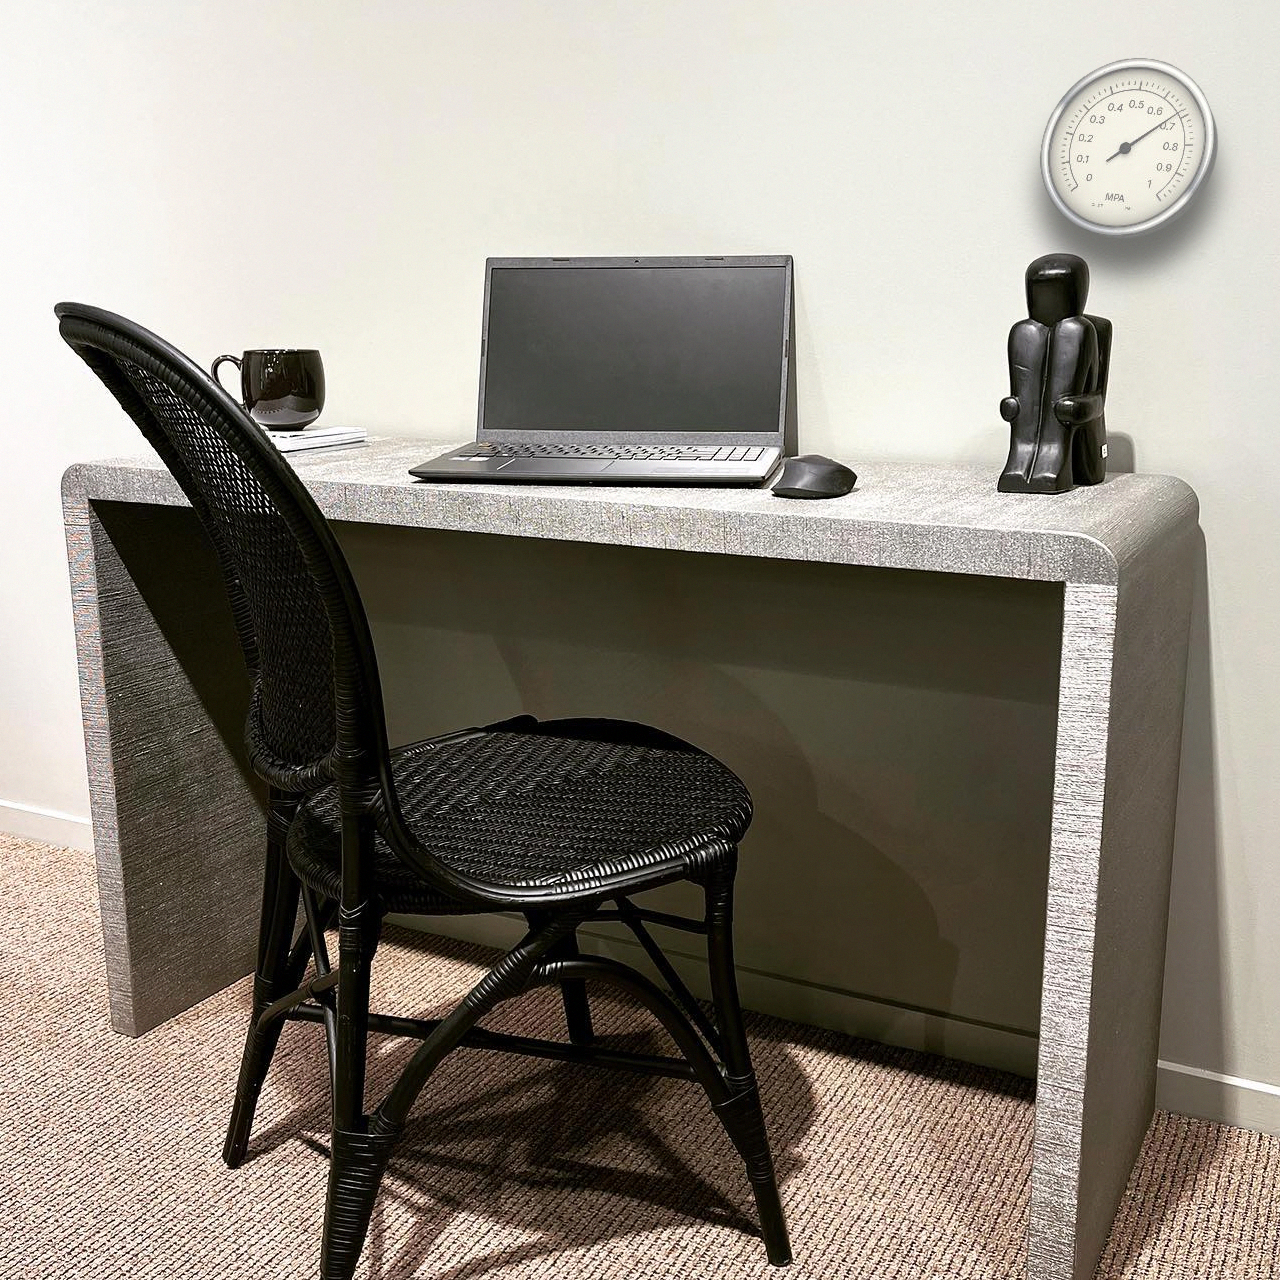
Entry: 0.68 MPa
